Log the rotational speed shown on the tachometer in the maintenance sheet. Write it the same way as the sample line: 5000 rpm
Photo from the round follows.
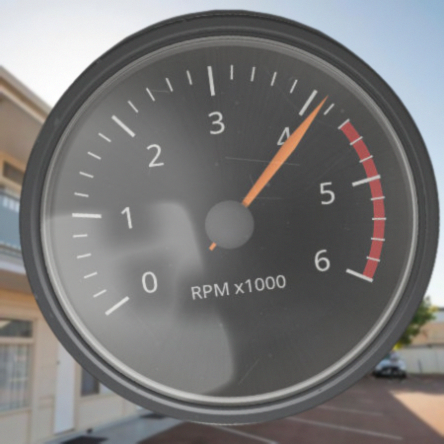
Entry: 4100 rpm
